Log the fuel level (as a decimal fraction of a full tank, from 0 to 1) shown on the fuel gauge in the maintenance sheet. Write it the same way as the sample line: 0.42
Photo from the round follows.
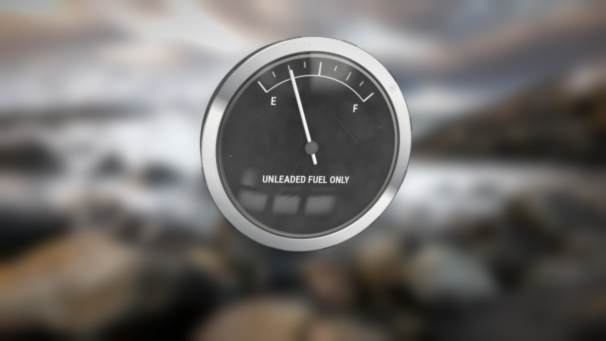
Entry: 0.25
